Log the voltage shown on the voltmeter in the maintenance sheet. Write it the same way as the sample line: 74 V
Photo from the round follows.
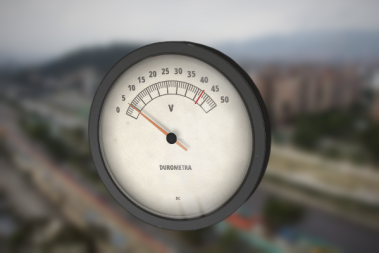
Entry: 5 V
